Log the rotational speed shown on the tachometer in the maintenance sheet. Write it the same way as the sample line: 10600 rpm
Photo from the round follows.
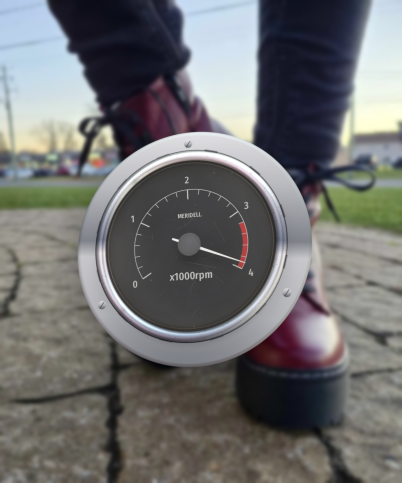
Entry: 3900 rpm
